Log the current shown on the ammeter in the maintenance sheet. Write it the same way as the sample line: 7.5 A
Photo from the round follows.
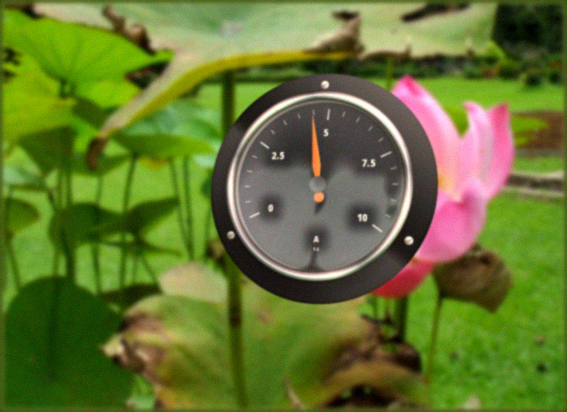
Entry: 4.5 A
